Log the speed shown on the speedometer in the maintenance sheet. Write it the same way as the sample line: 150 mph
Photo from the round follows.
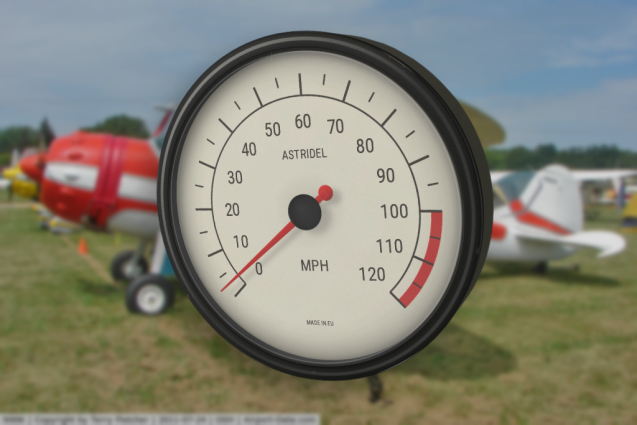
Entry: 2.5 mph
